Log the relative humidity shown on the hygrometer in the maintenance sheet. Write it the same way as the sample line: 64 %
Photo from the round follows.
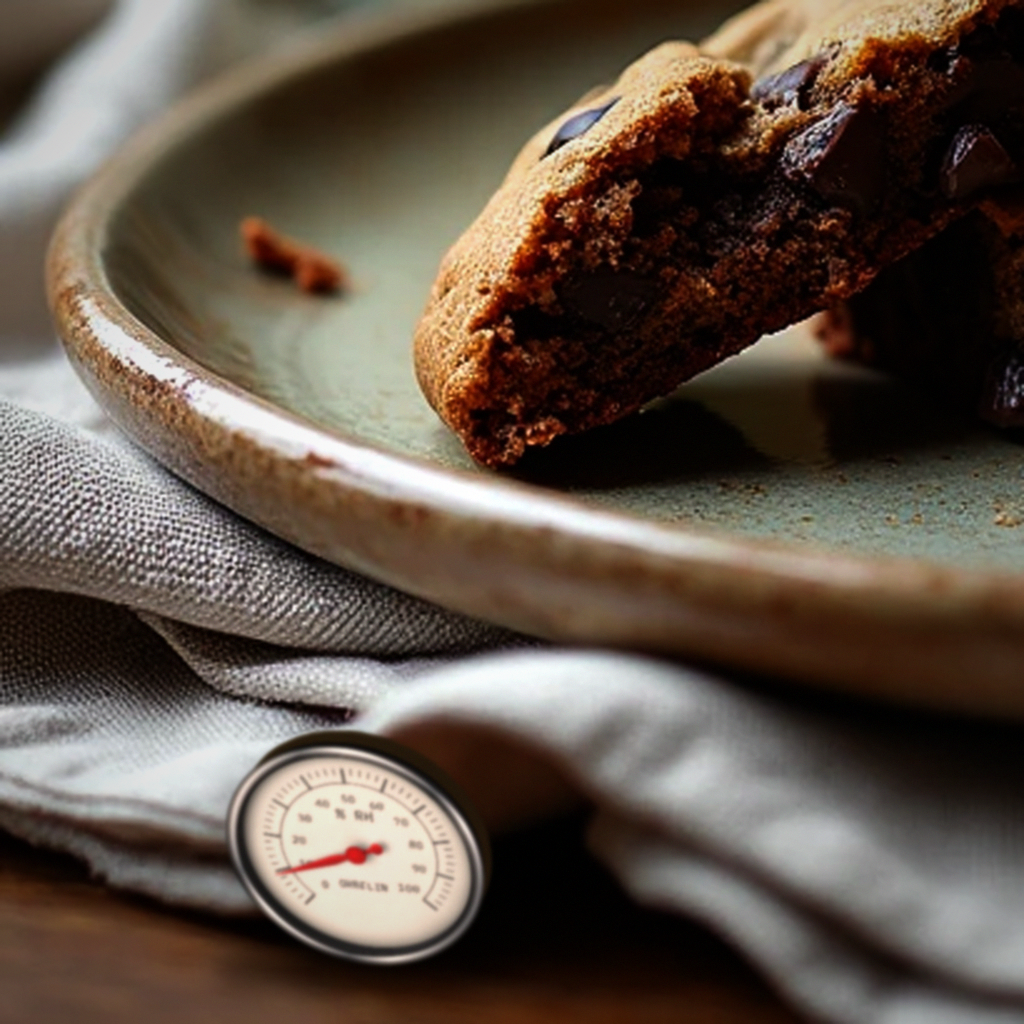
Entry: 10 %
